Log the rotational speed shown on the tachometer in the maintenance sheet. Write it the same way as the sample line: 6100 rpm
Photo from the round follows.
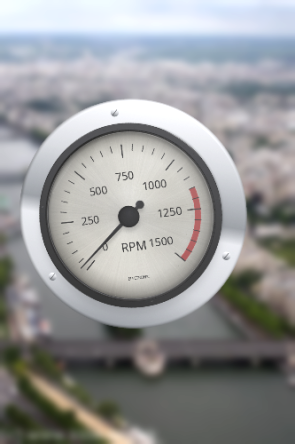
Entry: 25 rpm
